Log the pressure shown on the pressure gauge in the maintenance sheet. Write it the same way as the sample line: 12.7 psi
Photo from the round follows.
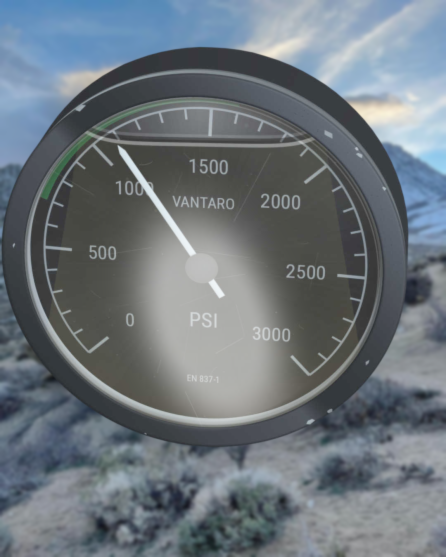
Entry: 1100 psi
